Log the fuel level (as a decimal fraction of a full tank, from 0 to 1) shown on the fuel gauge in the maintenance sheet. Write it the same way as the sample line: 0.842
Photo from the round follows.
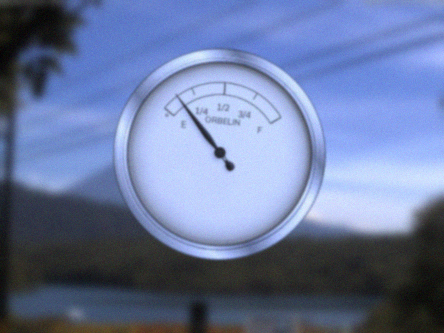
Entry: 0.125
